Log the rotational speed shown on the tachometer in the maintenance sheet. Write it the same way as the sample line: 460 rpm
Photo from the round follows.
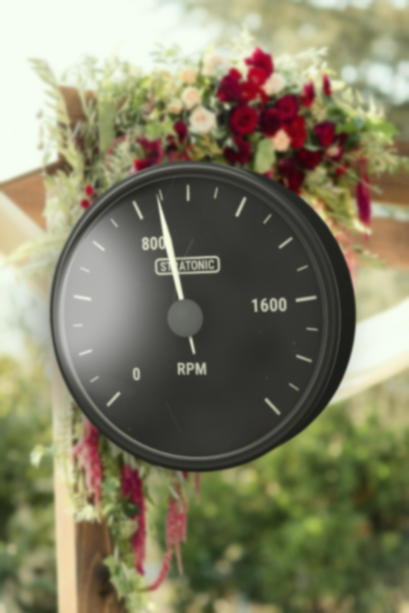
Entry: 900 rpm
